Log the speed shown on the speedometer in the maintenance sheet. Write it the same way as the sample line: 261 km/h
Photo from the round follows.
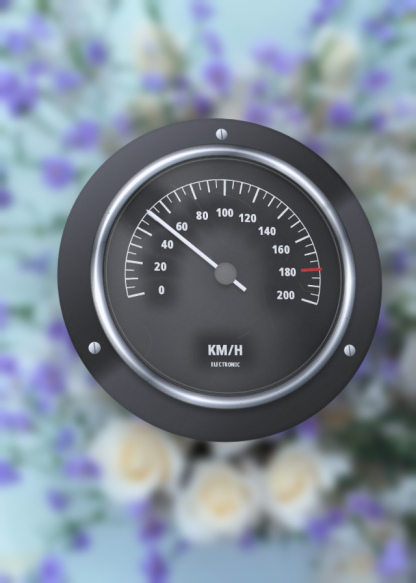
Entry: 50 km/h
